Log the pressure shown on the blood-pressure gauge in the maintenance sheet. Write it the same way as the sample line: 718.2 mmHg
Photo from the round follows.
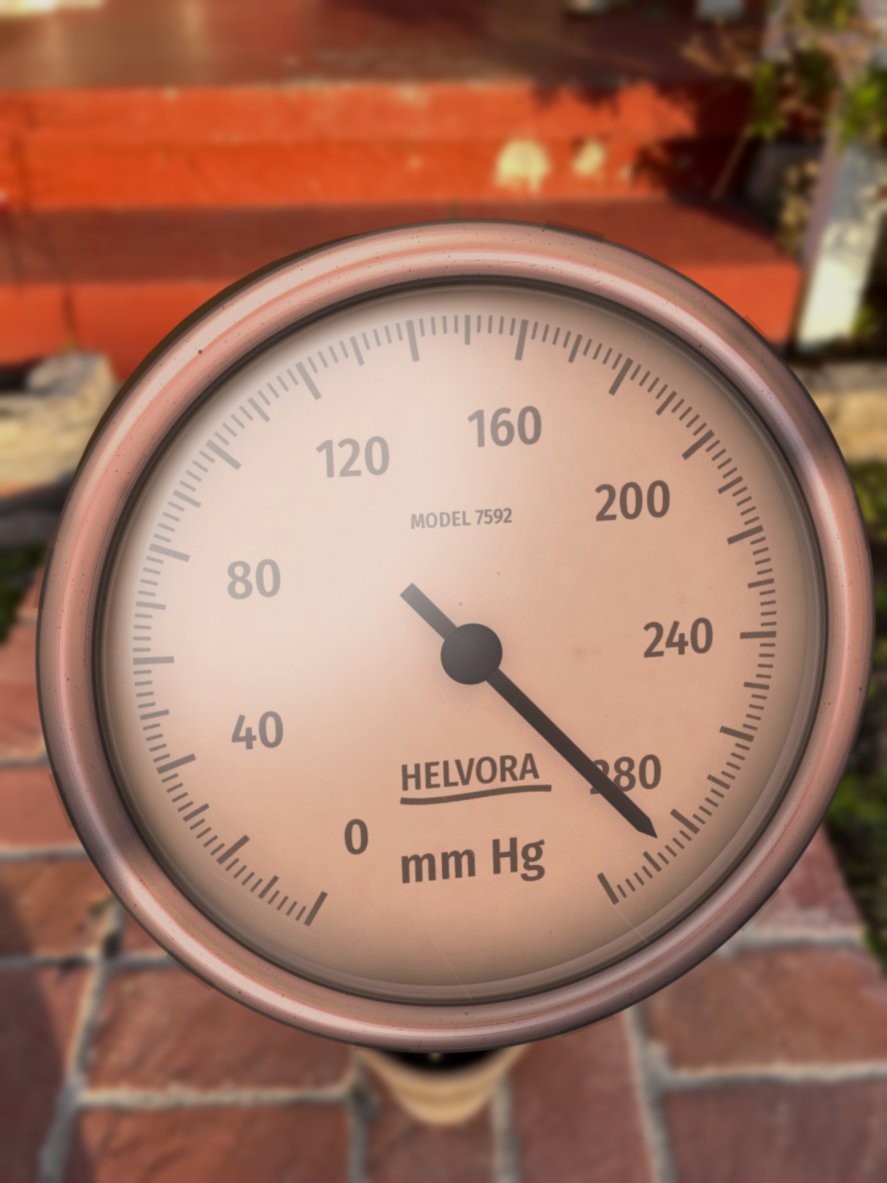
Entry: 286 mmHg
